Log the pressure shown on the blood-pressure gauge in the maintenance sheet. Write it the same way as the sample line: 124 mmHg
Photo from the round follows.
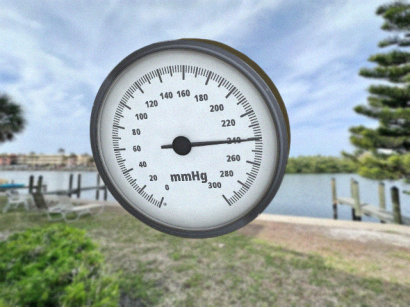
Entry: 240 mmHg
